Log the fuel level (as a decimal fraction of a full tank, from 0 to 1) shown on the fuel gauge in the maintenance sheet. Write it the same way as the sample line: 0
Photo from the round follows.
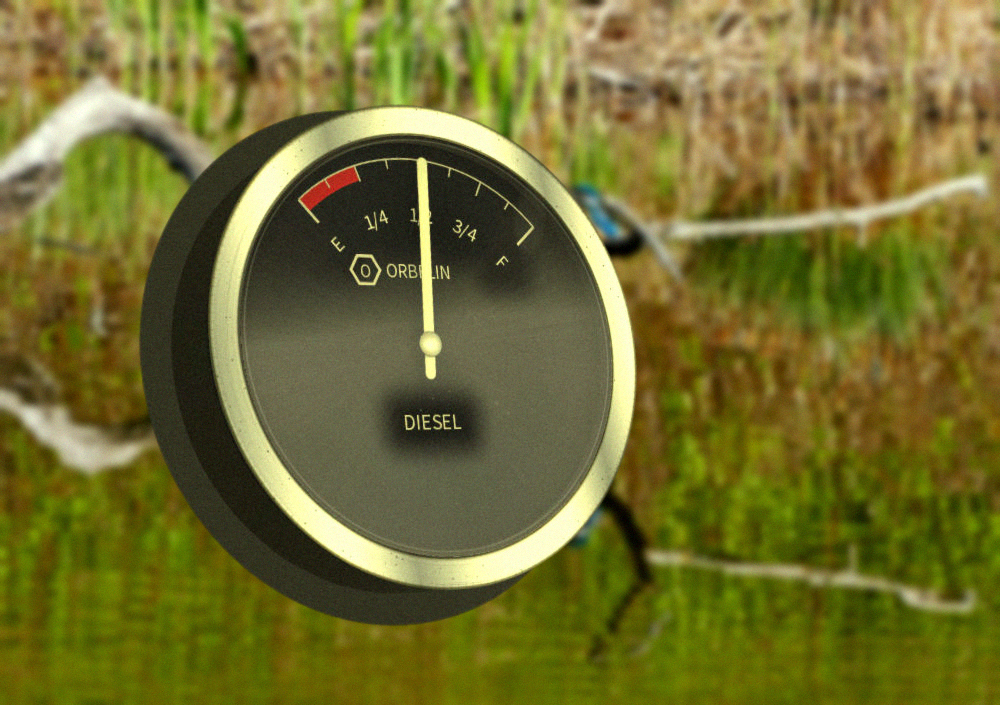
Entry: 0.5
